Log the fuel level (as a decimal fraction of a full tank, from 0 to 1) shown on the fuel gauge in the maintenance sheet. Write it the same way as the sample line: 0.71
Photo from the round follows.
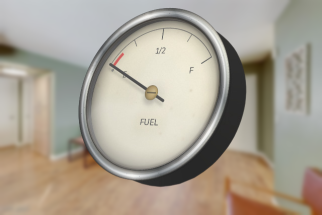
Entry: 0
